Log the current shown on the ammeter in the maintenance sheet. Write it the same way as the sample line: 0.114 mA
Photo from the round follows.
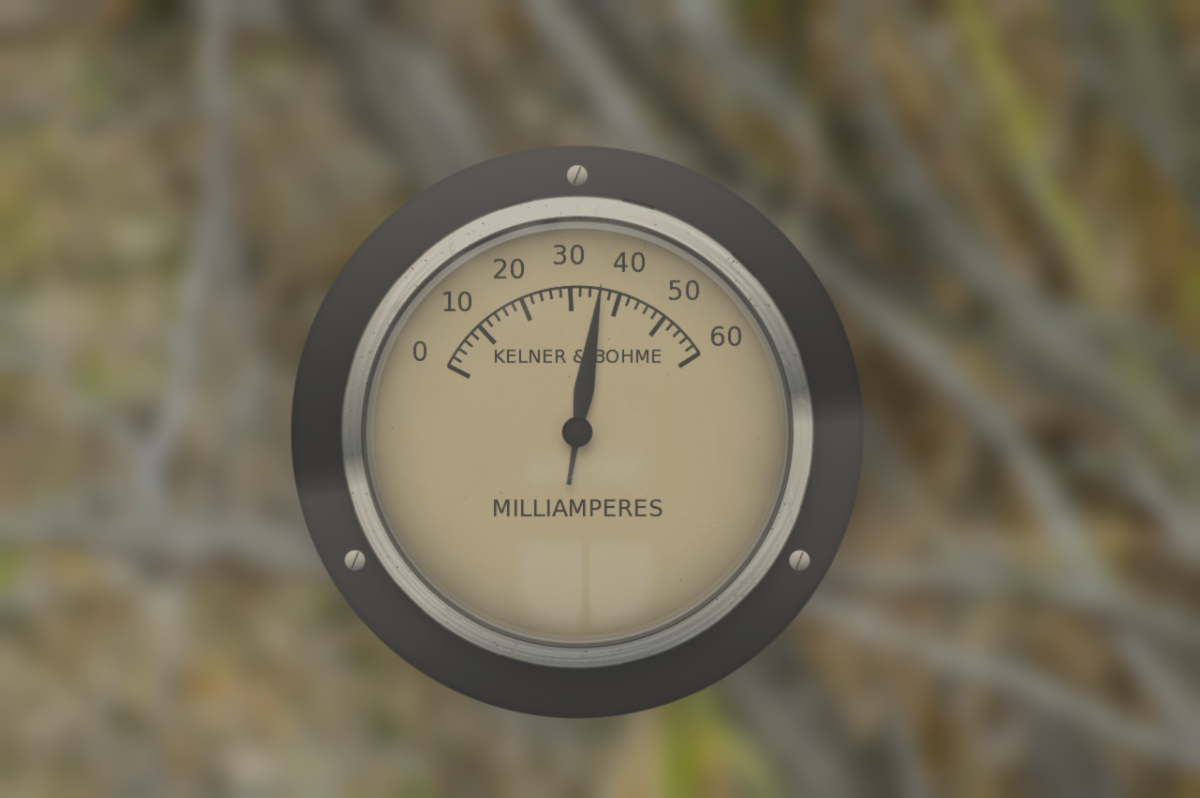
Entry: 36 mA
